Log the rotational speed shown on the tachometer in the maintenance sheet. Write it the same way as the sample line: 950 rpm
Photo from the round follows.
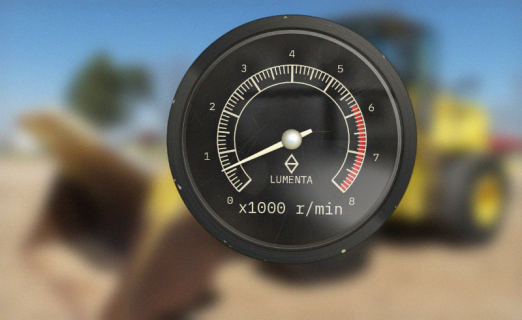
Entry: 600 rpm
